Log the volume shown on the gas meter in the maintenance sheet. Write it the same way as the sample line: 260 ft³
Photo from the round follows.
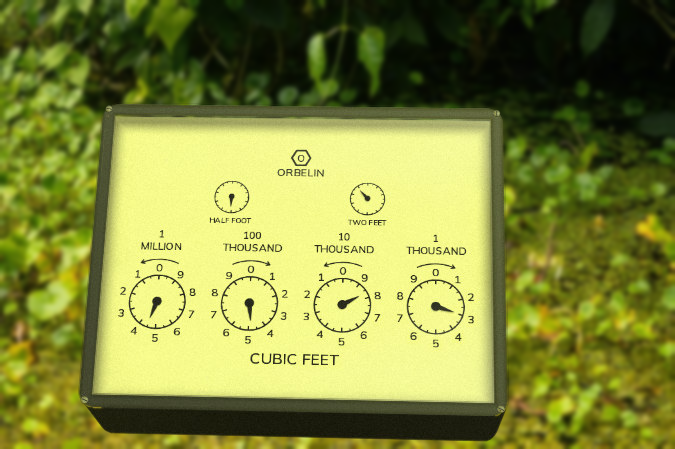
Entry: 448300 ft³
